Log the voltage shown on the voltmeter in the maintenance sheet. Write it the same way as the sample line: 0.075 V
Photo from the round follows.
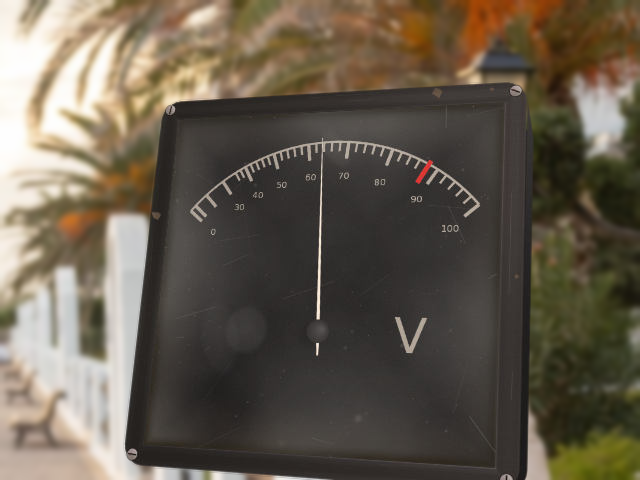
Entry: 64 V
